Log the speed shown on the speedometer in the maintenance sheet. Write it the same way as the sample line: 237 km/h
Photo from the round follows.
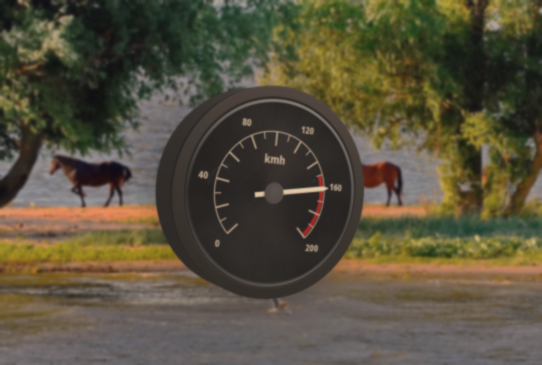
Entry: 160 km/h
